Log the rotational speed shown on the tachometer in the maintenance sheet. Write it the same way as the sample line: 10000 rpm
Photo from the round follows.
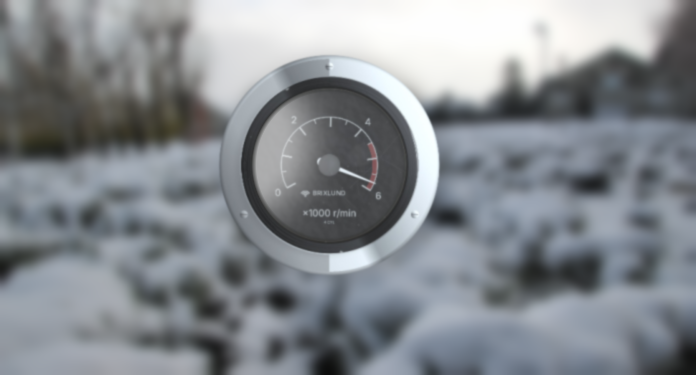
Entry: 5750 rpm
